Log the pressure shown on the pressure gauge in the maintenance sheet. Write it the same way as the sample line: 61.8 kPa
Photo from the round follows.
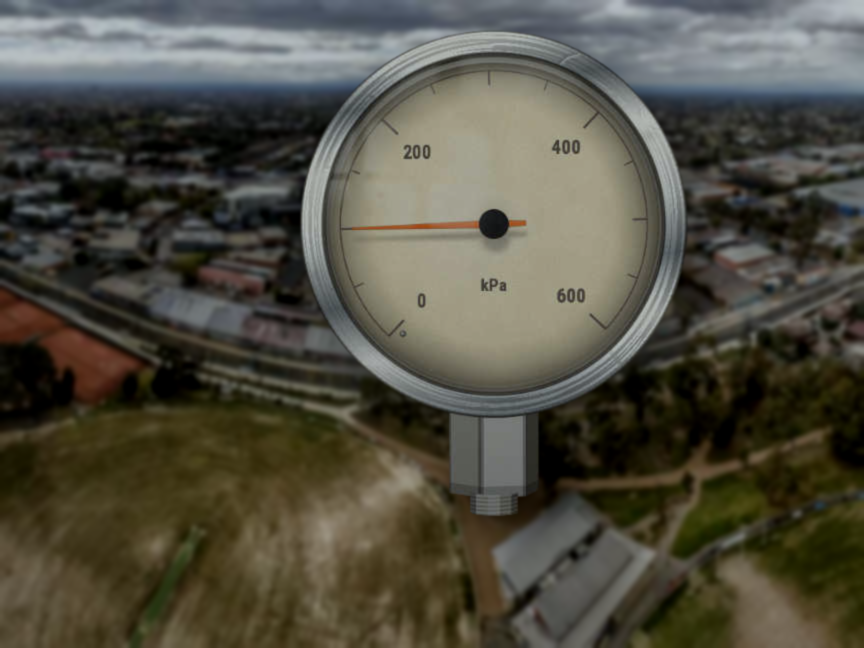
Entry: 100 kPa
